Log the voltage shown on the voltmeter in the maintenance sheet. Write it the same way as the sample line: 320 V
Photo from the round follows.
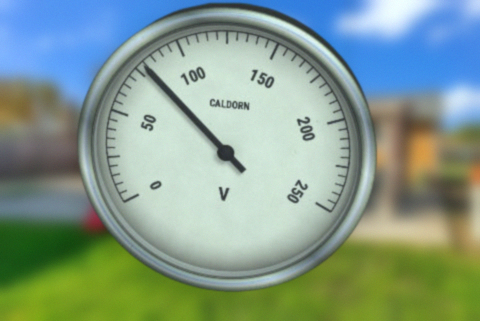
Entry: 80 V
